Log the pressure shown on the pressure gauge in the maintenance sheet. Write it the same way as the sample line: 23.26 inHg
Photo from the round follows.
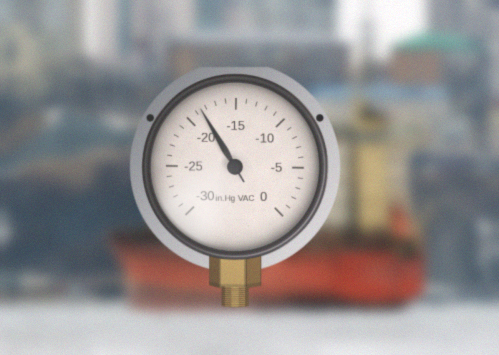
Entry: -18.5 inHg
